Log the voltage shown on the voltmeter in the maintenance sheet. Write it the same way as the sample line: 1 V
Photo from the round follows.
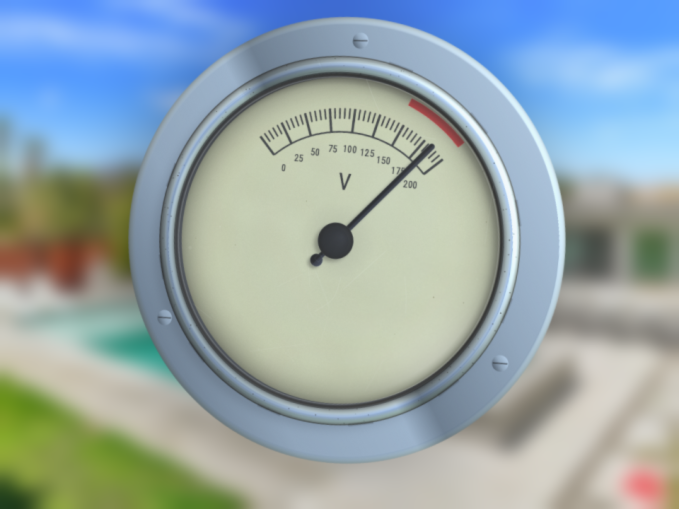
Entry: 185 V
